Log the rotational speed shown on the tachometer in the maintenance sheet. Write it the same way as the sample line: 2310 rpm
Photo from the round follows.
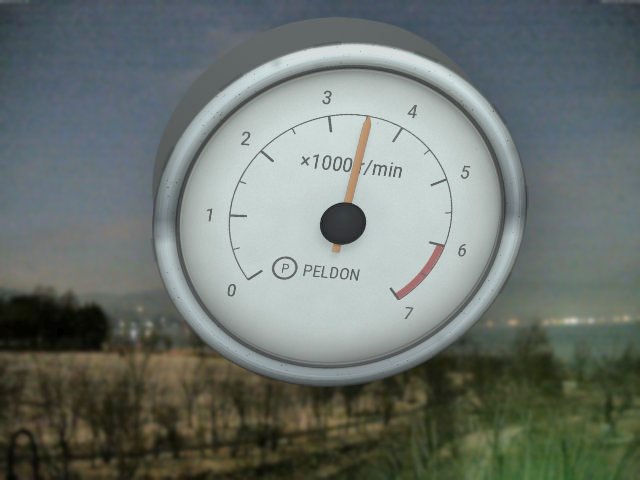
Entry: 3500 rpm
